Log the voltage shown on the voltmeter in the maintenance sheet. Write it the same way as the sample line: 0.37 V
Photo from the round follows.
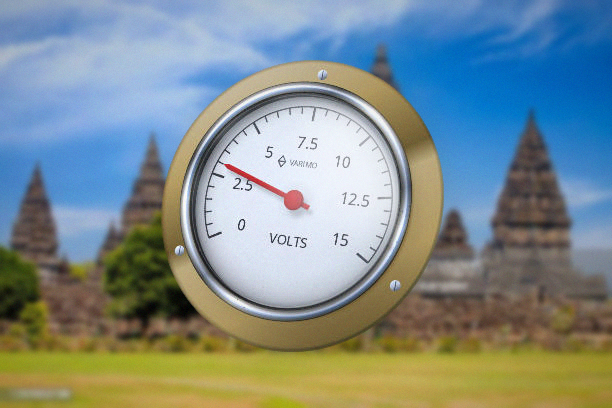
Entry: 3 V
